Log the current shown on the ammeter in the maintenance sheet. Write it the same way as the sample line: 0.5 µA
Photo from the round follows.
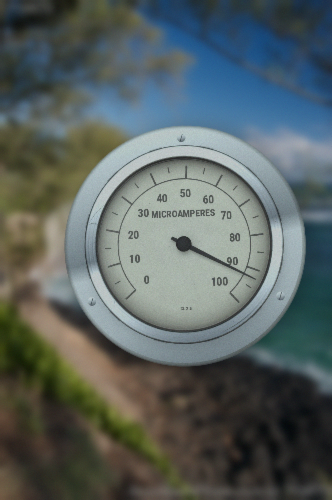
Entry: 92.5 µA
